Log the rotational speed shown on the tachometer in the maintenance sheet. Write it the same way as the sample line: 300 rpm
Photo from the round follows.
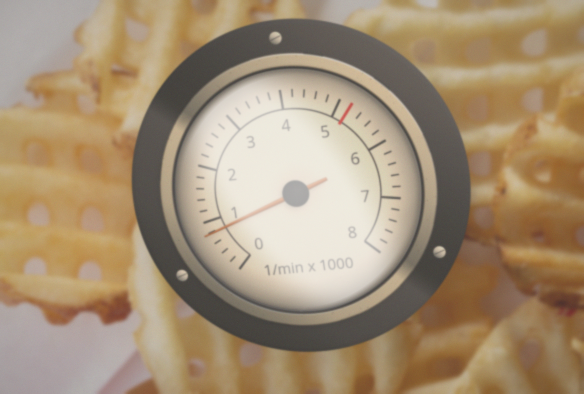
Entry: 800 rpm
